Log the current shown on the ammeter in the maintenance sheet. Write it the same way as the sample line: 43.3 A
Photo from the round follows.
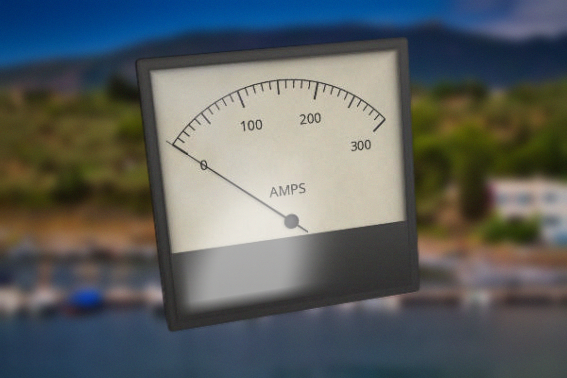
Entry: 0 A
